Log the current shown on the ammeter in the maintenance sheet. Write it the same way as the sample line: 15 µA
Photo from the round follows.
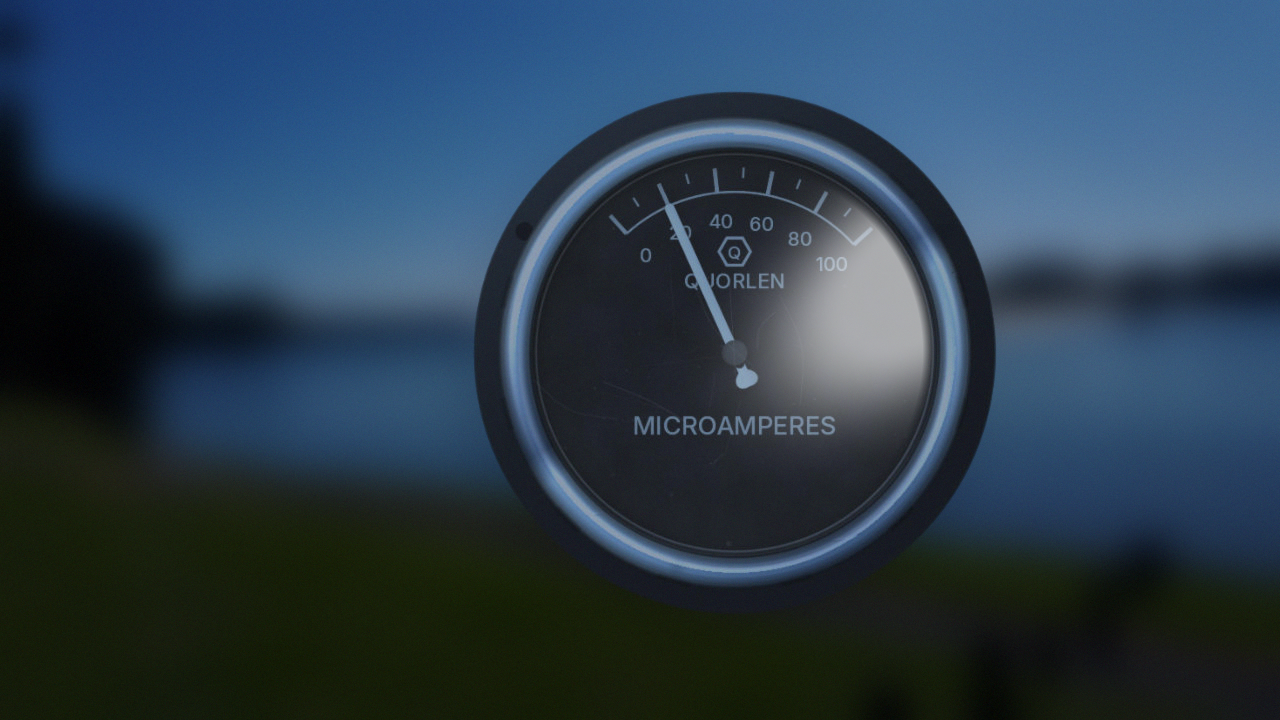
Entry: 20 µA
